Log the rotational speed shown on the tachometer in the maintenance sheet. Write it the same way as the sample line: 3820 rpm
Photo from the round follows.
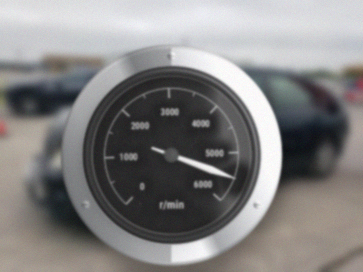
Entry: 5500 rpm
